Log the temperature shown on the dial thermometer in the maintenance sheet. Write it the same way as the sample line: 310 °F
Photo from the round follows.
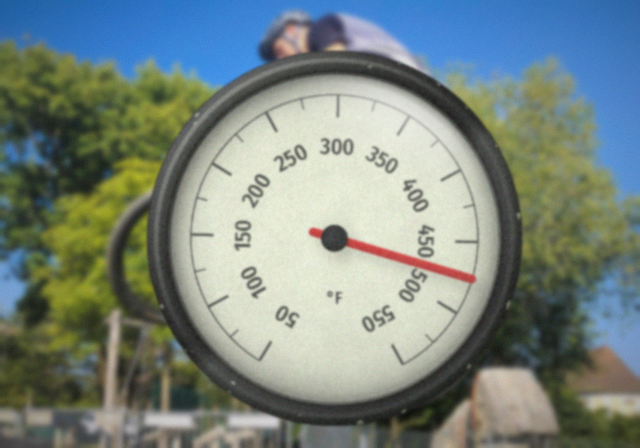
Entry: 475 °F
